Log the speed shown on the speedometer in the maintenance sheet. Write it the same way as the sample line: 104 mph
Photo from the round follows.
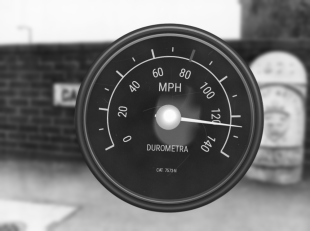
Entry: 125 mph
